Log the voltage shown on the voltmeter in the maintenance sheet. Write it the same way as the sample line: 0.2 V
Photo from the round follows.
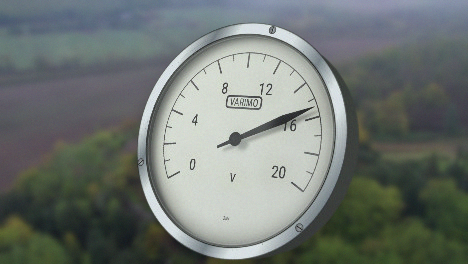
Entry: 15.5 V
